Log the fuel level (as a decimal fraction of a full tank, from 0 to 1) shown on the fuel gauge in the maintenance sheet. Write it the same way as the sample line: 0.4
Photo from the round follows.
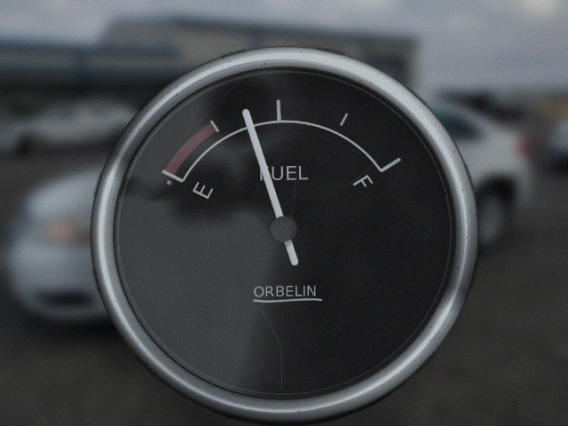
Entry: 0.375
